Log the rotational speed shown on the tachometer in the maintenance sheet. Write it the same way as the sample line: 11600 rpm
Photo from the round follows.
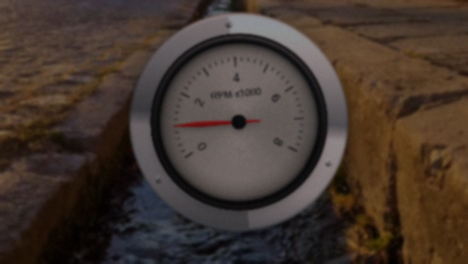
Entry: 1000 rpm
